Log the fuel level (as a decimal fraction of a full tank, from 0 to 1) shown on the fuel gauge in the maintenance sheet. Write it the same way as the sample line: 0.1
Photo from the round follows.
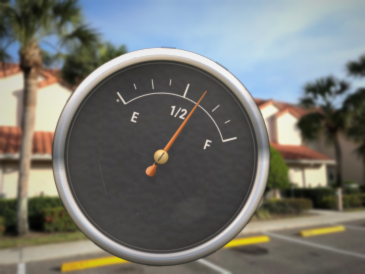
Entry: 0.625
